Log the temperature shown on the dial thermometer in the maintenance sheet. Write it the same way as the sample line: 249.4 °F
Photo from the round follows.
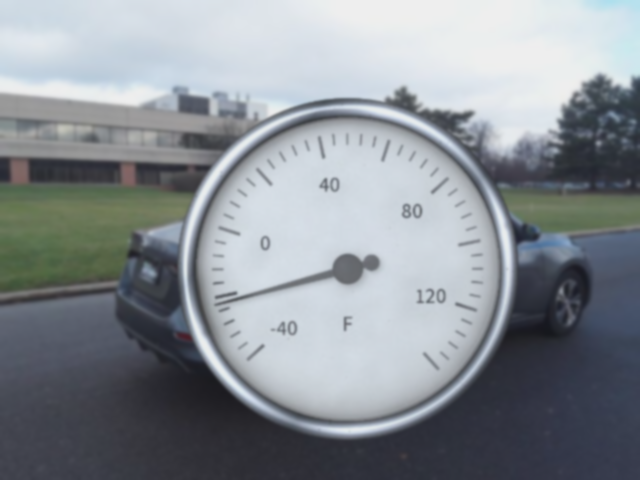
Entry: -22 °F
